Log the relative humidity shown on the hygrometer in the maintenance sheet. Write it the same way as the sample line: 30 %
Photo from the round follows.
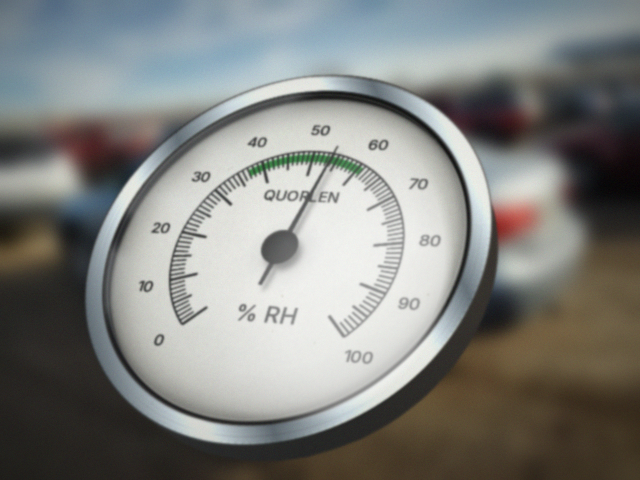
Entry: 55 %
